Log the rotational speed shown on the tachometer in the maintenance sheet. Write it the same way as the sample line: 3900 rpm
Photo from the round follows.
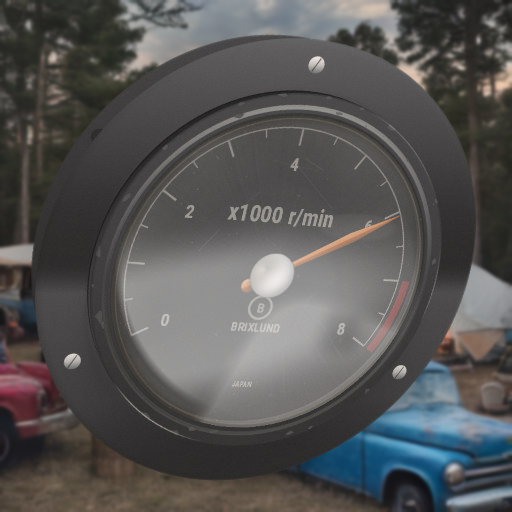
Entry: 6000 rpm
